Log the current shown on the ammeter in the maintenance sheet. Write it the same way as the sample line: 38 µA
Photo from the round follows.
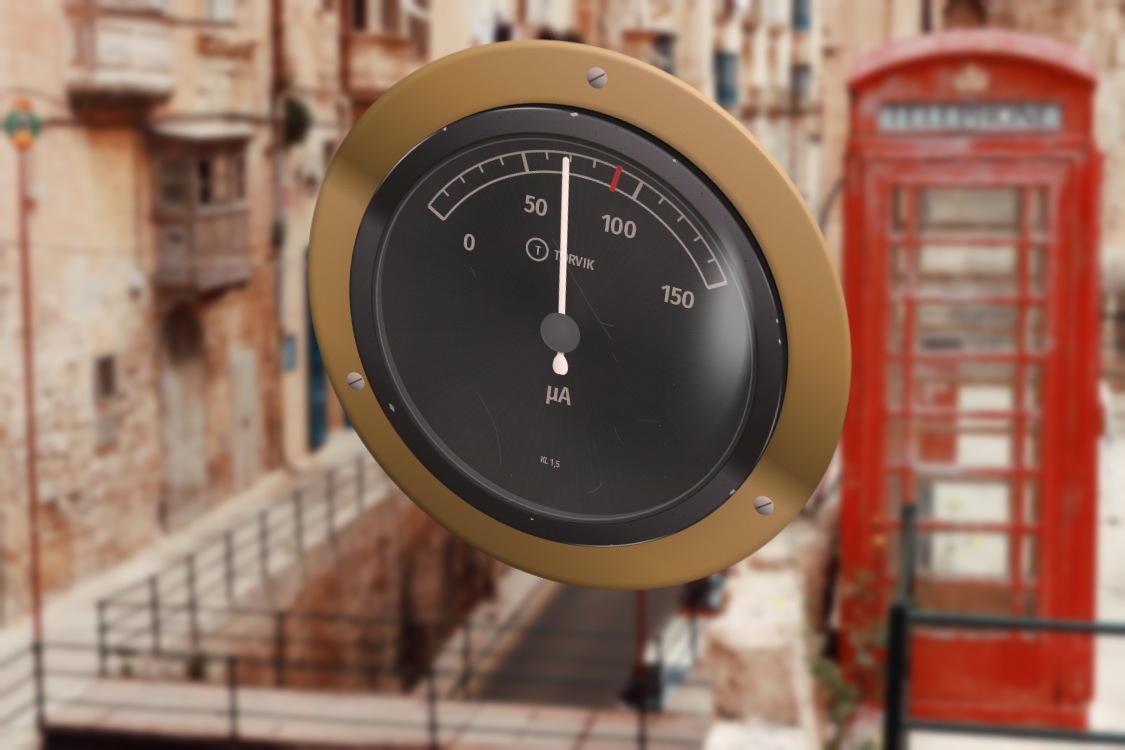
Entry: 70 µA
